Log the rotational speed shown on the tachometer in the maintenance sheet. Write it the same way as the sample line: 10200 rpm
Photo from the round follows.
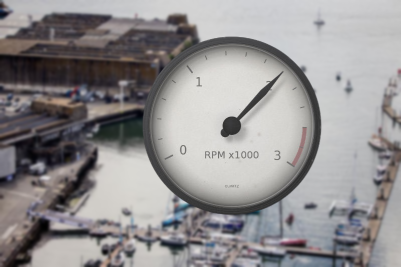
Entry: 2000 rpm
